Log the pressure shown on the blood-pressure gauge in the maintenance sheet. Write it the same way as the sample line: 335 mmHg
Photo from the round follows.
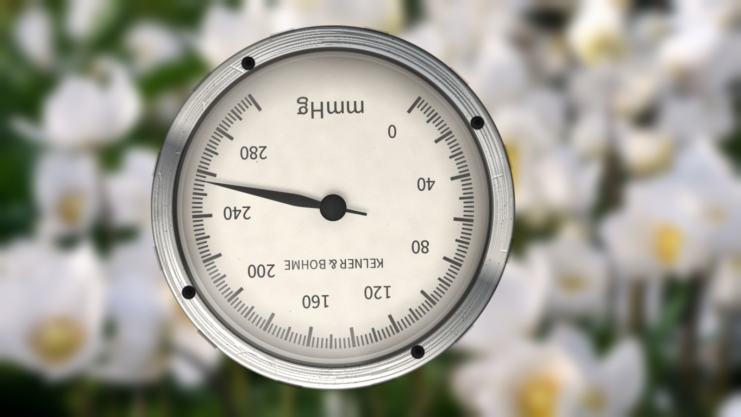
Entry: 256 mmHg
